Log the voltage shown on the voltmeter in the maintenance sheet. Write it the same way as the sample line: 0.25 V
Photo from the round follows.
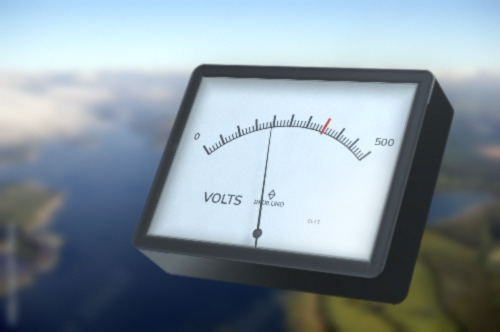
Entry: 200 V
